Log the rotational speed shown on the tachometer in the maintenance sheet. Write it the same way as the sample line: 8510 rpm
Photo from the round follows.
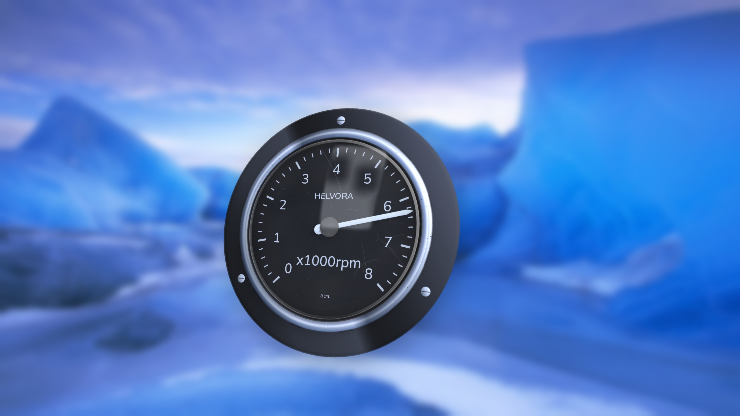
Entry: 6300 rpm
